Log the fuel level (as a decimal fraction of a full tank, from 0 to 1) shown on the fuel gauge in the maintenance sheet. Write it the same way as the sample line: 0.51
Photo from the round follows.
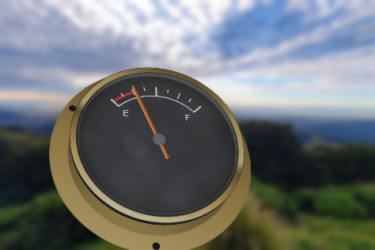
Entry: 0.25
